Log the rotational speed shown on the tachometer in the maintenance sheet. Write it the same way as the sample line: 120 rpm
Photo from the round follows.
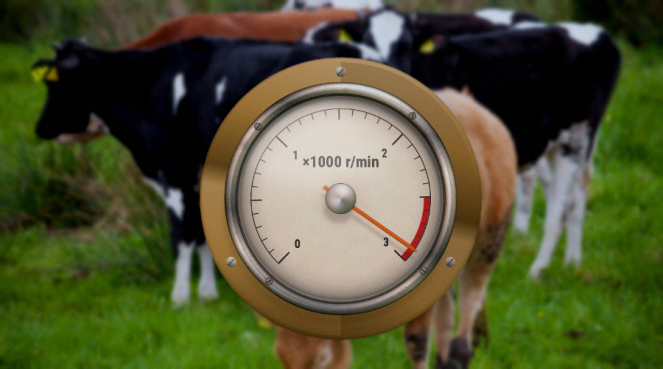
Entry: 2900 rpm
